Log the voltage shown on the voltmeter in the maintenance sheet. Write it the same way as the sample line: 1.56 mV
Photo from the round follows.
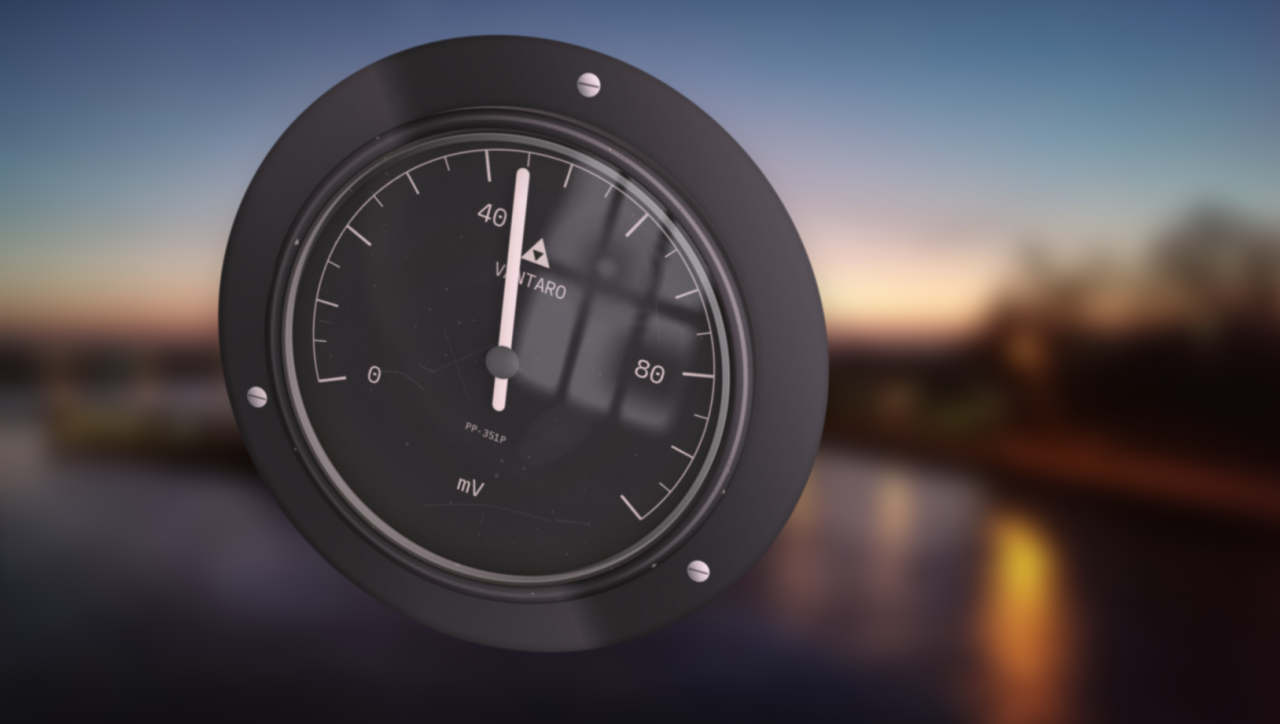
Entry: 45 mV
